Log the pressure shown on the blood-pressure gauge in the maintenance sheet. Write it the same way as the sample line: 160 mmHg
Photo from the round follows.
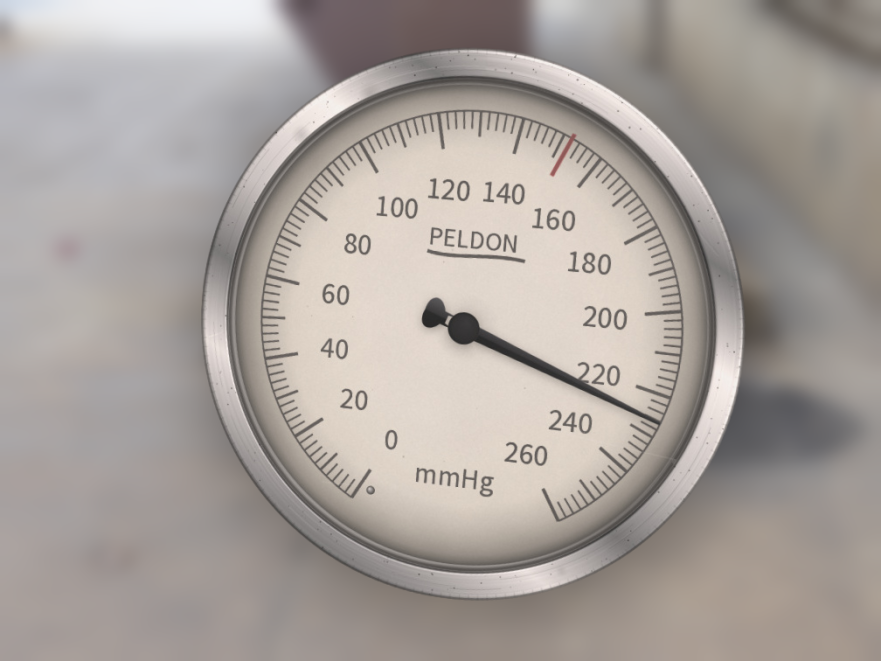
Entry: 226 mmHg
